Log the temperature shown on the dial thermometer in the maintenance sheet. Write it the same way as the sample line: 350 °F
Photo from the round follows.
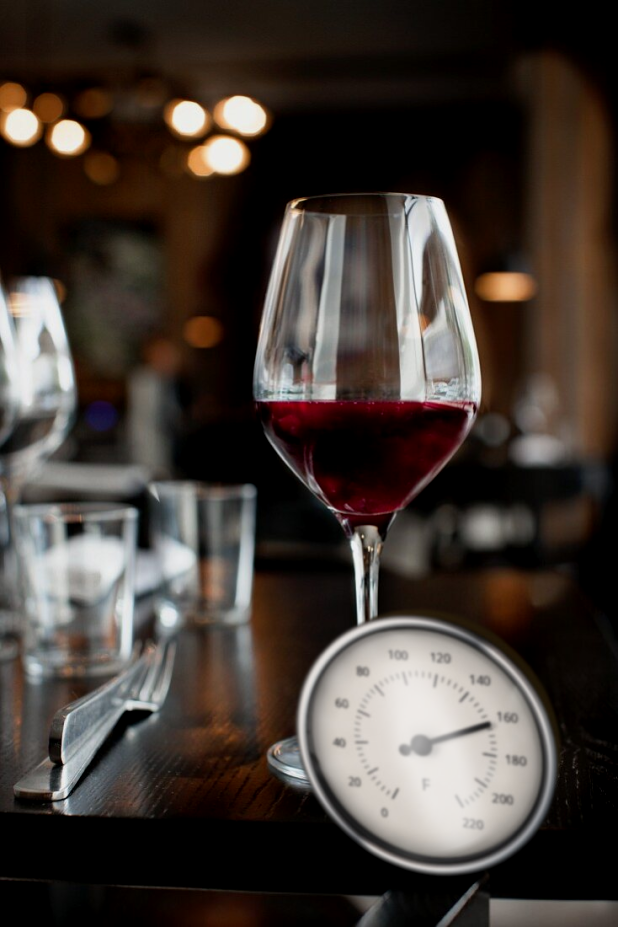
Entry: 160 °F
